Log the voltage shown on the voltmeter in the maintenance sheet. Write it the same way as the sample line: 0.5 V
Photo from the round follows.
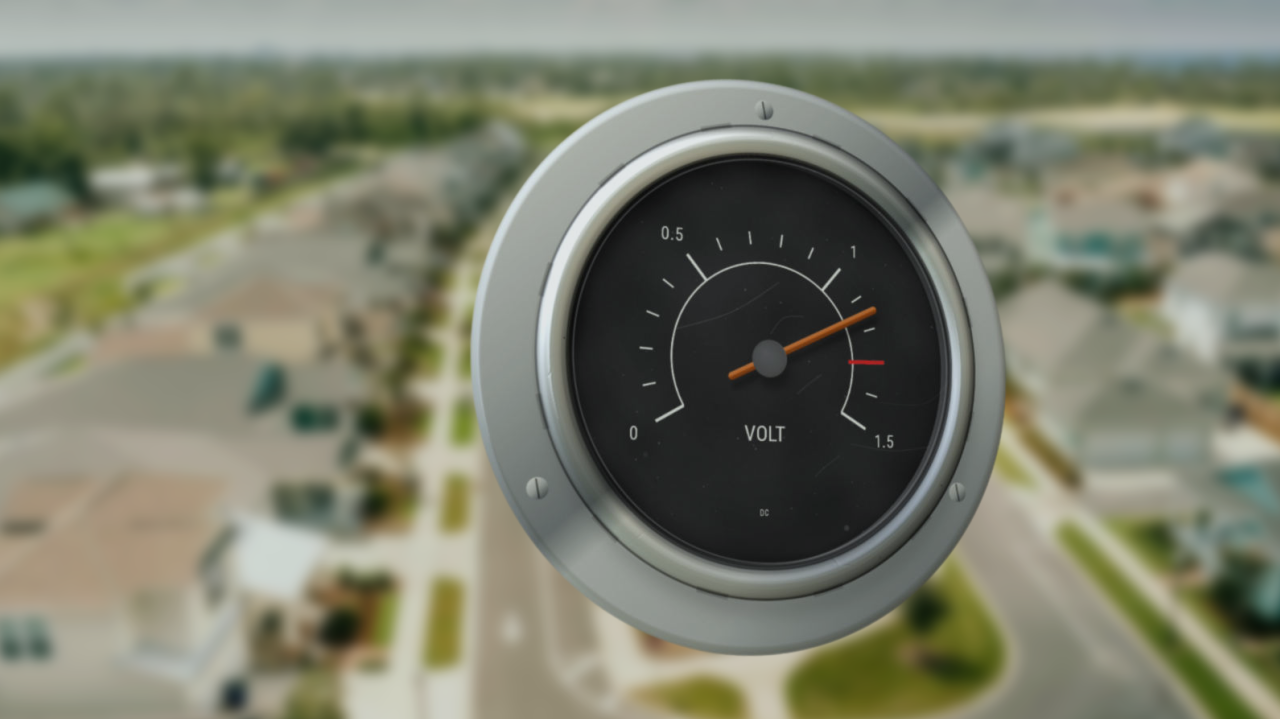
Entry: 1.15 V
